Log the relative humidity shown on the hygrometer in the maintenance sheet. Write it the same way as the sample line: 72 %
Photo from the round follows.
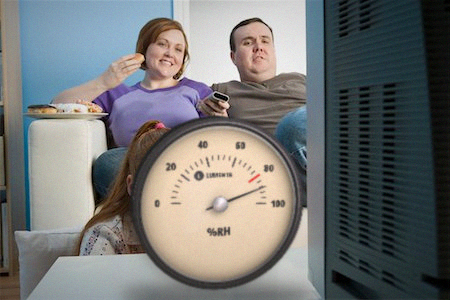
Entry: 88 %
